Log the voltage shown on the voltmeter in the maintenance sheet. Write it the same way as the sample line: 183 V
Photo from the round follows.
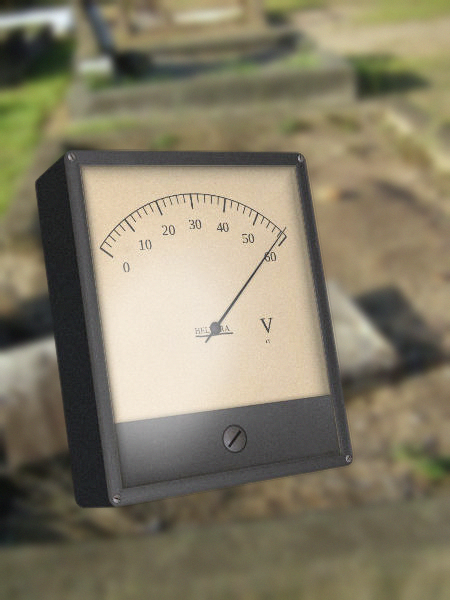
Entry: 58 V
